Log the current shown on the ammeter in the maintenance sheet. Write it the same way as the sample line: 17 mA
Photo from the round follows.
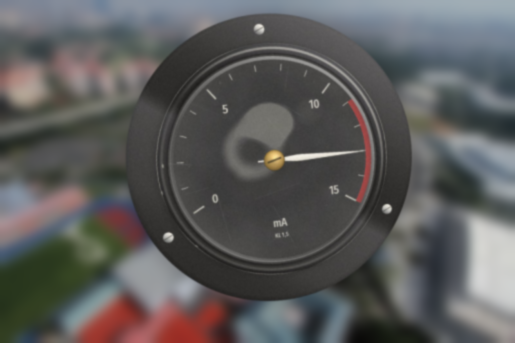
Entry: 13 mA
